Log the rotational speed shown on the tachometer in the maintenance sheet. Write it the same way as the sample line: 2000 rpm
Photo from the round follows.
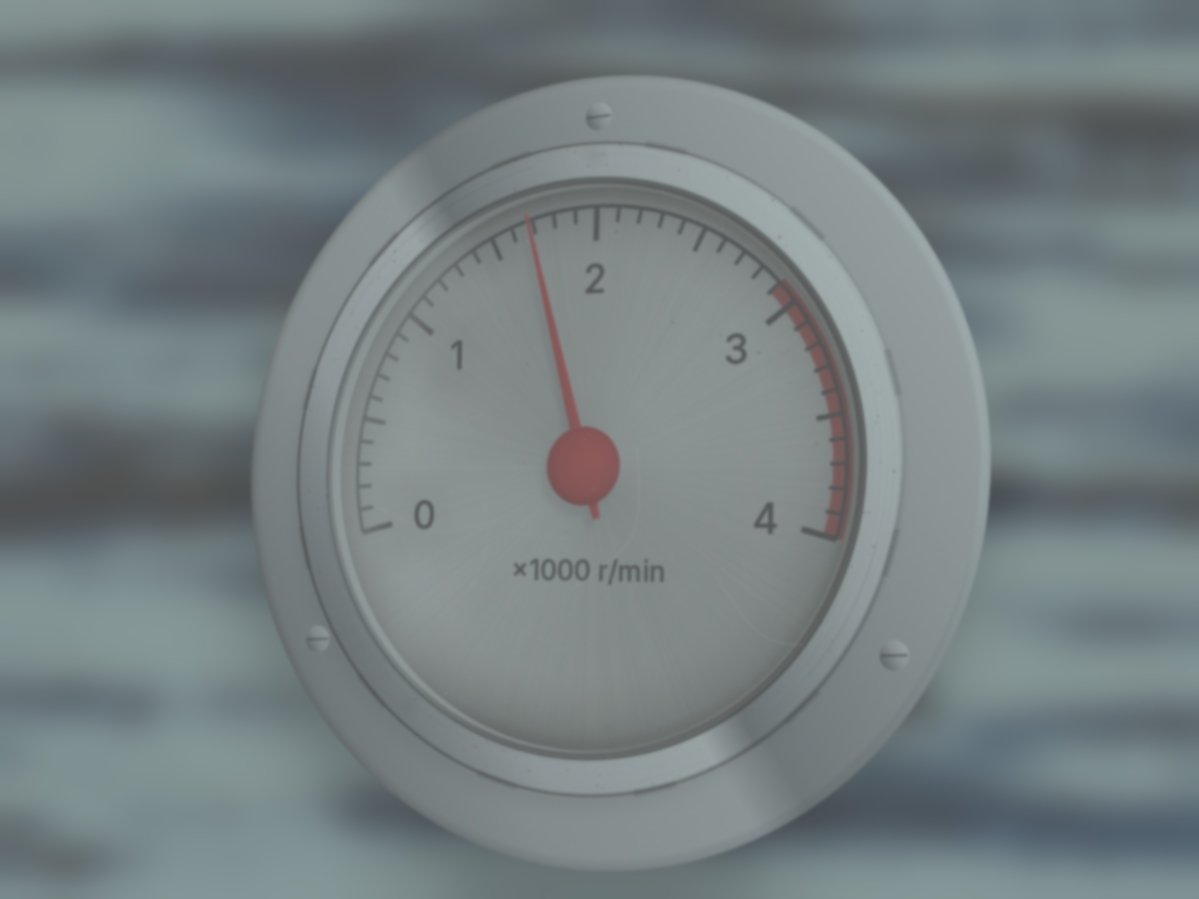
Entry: 1700 rpm
